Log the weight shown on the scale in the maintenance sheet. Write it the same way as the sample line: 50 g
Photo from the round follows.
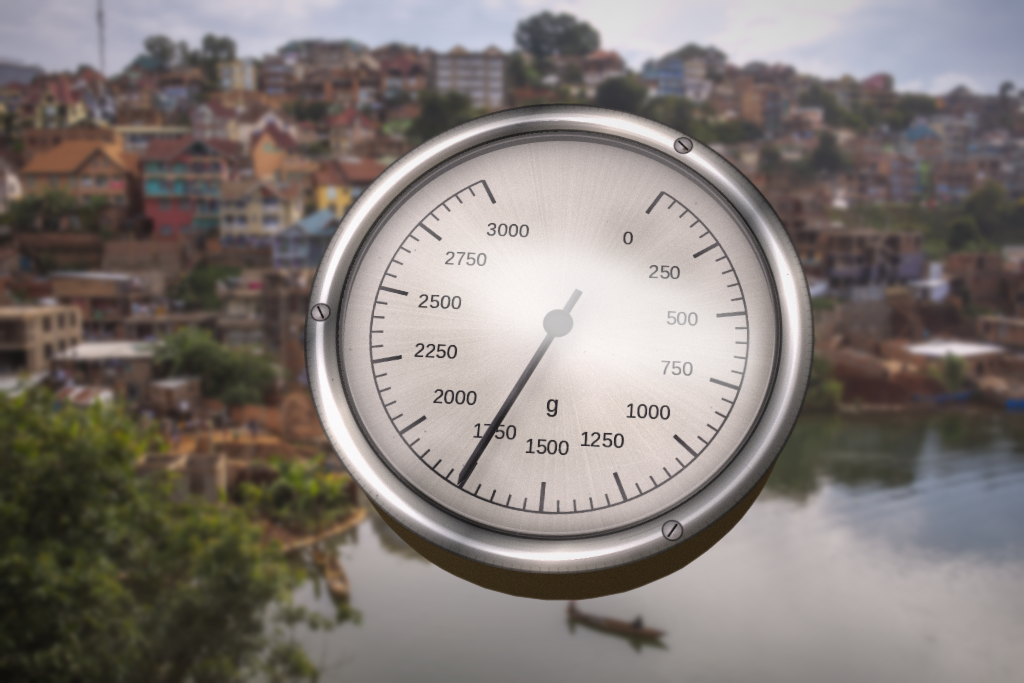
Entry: 1750 g
